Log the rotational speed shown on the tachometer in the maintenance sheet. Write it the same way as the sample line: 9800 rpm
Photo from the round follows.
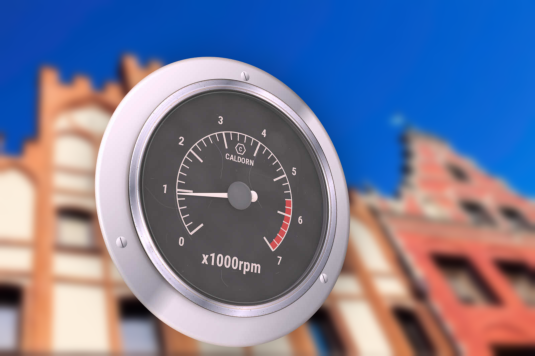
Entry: 900 rpm
